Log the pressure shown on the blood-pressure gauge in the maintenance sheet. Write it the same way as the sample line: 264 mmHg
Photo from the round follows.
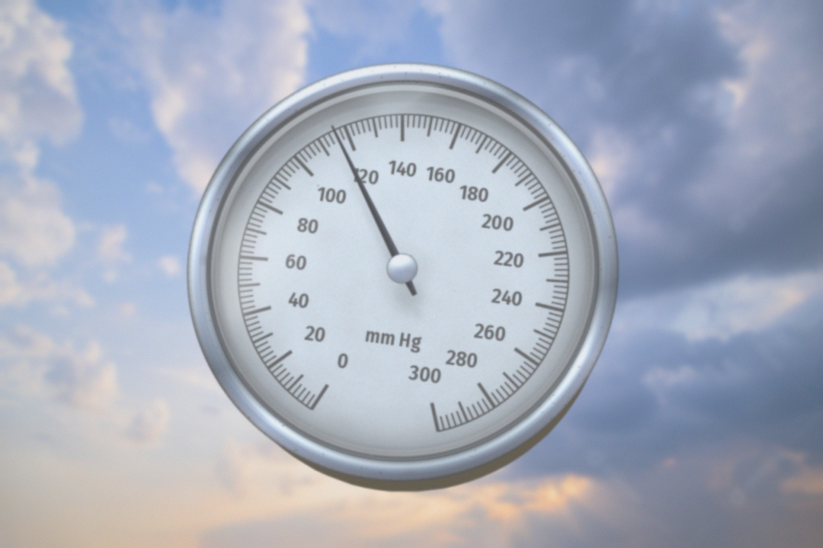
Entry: 116 mmHg
